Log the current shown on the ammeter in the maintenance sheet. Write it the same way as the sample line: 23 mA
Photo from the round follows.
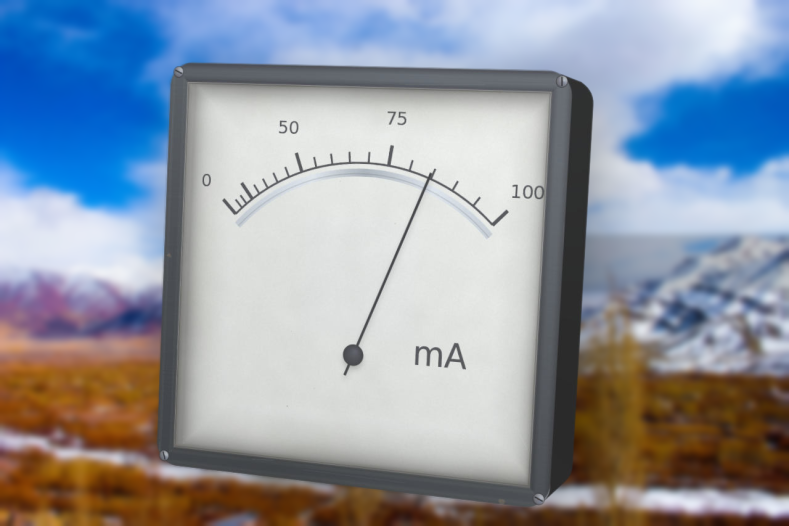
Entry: 85 mA
